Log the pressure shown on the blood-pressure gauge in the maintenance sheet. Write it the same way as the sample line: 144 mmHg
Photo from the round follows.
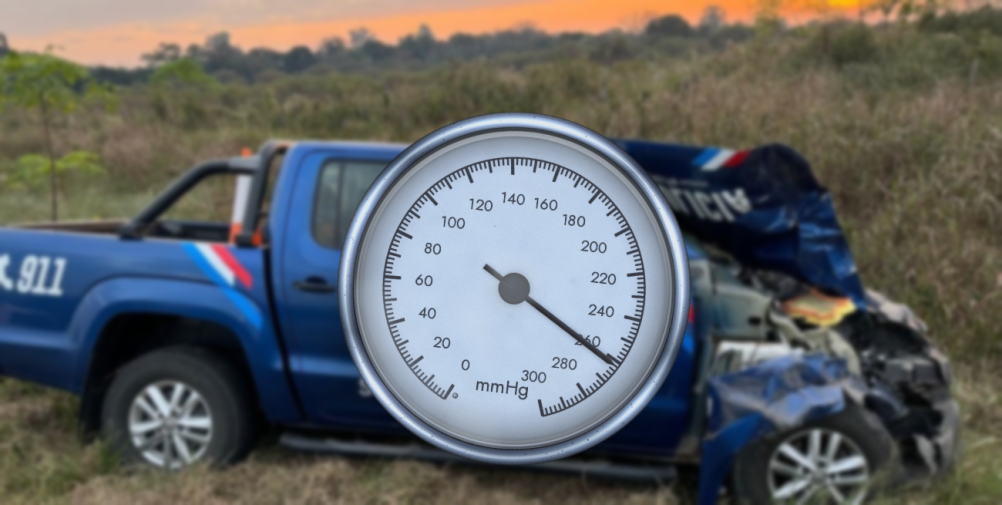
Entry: 262 mmHg
